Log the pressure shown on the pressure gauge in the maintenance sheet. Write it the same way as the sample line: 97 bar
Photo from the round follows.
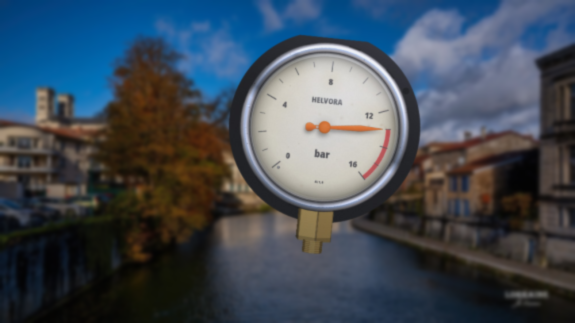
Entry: 13 bar
